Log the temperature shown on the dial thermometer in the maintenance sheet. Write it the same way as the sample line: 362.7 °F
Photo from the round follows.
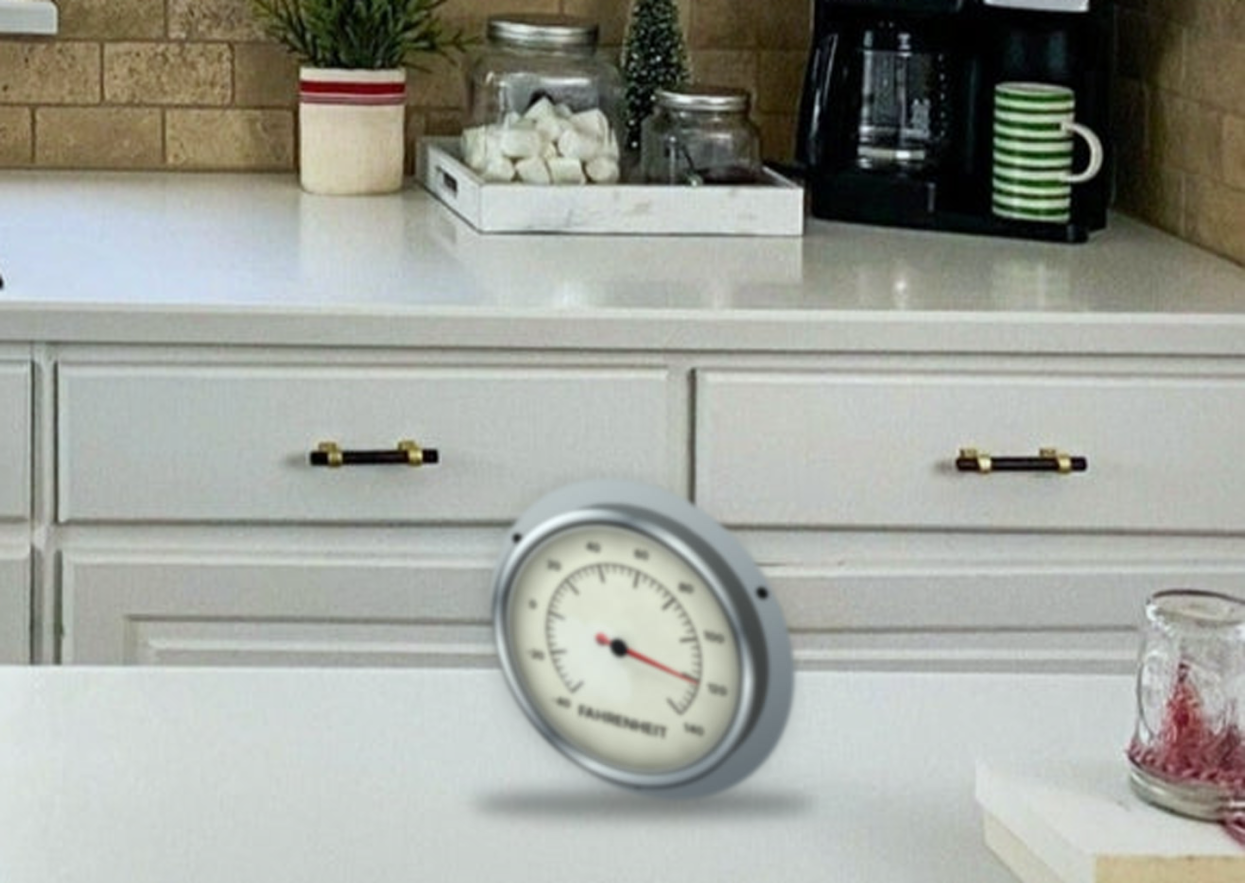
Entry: 120 °F
